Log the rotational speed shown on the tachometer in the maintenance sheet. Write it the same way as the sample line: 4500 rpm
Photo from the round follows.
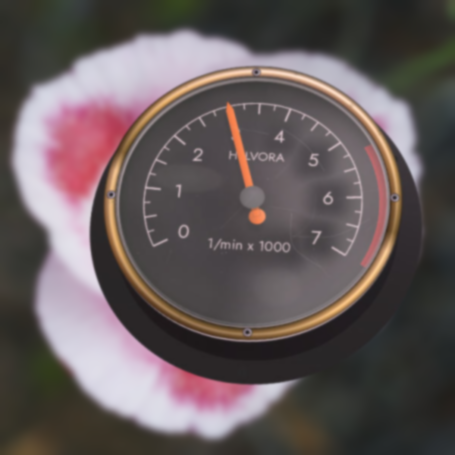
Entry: 3000 rpm
